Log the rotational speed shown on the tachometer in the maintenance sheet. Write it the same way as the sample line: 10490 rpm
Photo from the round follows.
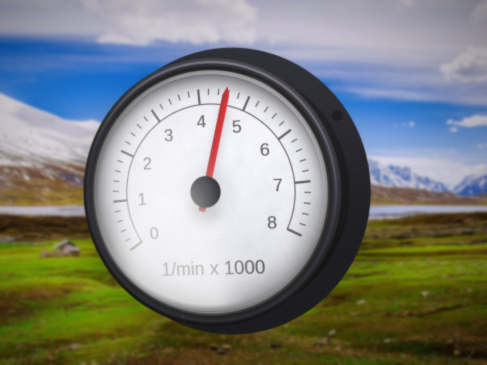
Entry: 4600 rpm
